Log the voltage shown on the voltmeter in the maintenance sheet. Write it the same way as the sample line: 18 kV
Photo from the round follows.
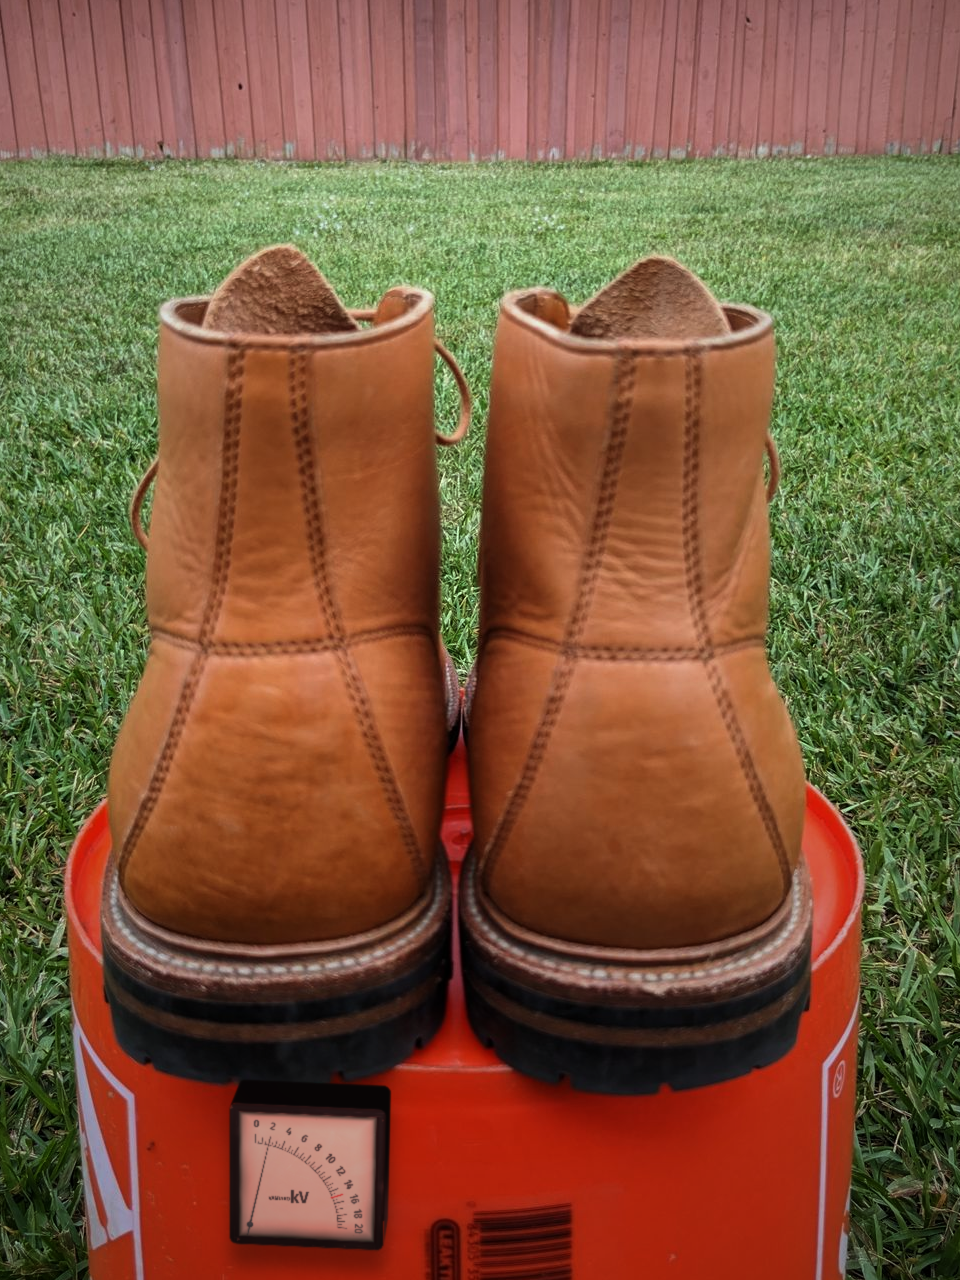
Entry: 2 kV
